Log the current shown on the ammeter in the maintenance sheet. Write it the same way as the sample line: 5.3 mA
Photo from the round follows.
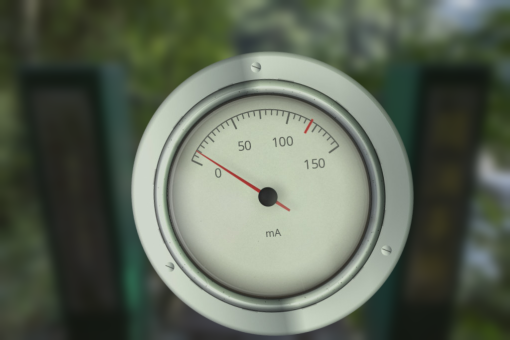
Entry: 10 mA
